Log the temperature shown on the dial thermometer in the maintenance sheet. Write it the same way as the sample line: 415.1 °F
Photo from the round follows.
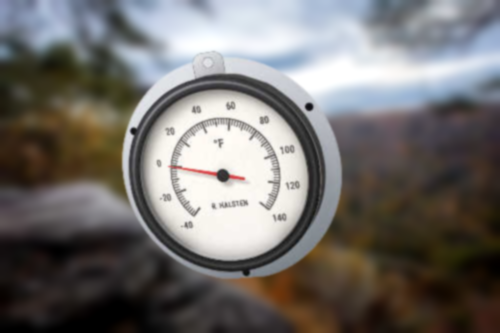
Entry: 0 °F
